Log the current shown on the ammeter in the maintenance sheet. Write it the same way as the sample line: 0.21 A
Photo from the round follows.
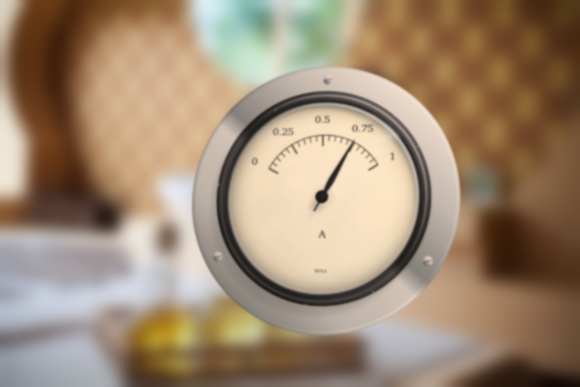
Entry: 0.75 A
